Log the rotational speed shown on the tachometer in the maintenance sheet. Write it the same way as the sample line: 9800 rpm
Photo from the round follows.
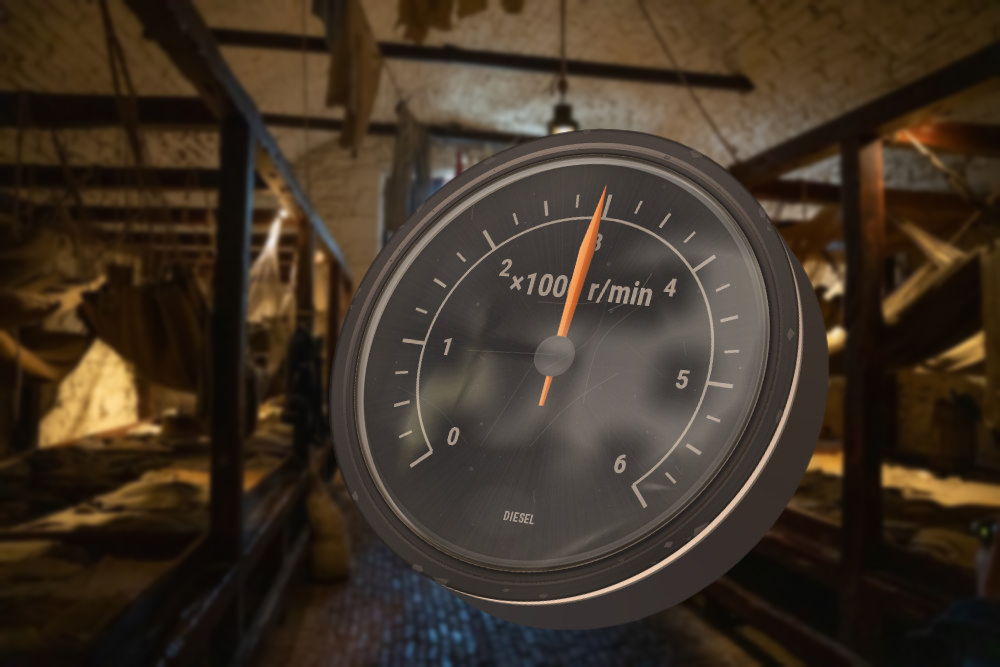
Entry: 3000 rpm
